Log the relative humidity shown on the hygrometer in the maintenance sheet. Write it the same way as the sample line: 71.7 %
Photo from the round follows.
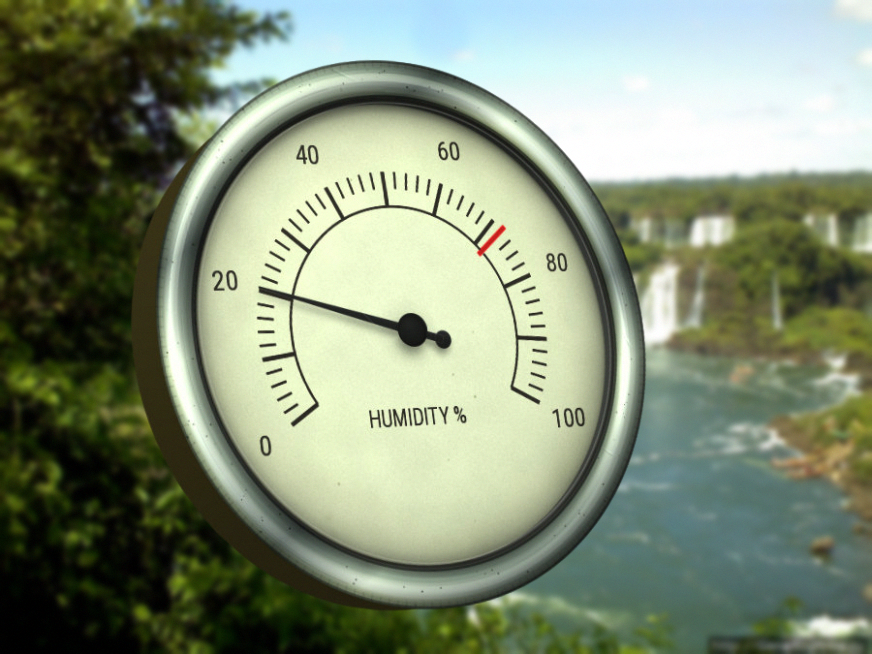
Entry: 20 %
